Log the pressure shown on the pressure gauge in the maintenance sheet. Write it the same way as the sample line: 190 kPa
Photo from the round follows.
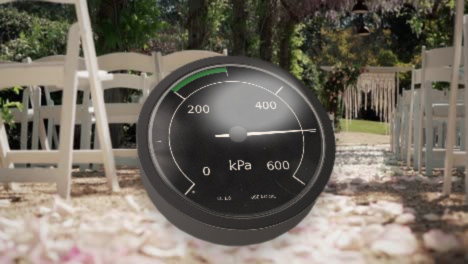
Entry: 500 kPa
